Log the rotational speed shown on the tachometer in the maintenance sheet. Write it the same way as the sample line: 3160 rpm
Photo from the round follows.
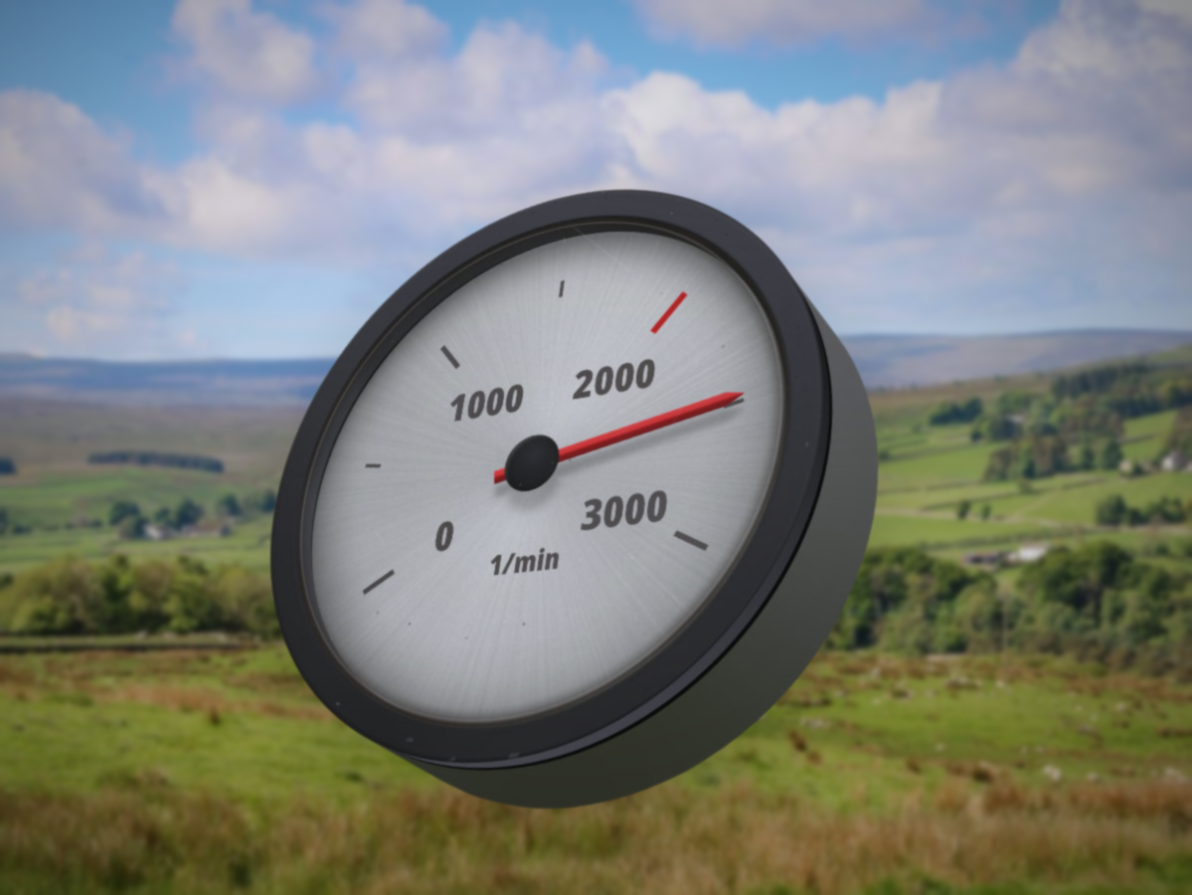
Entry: 2500 rpm
